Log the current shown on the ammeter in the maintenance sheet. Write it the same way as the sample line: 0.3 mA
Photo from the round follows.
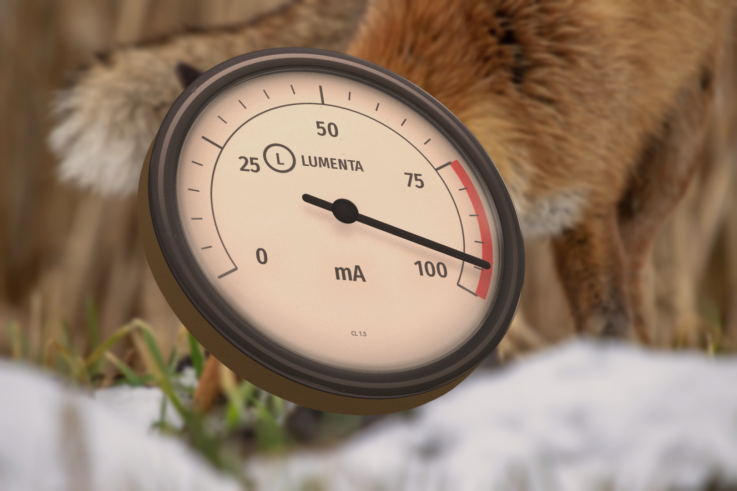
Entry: 95 mA
